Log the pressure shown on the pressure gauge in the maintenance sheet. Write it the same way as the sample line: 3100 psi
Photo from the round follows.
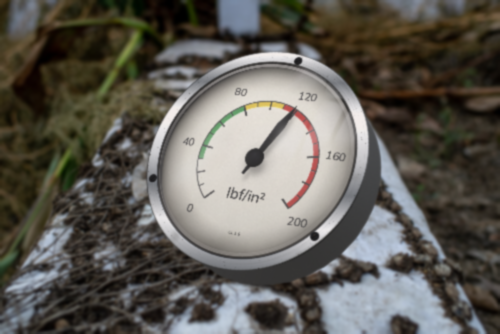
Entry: 120 psi
